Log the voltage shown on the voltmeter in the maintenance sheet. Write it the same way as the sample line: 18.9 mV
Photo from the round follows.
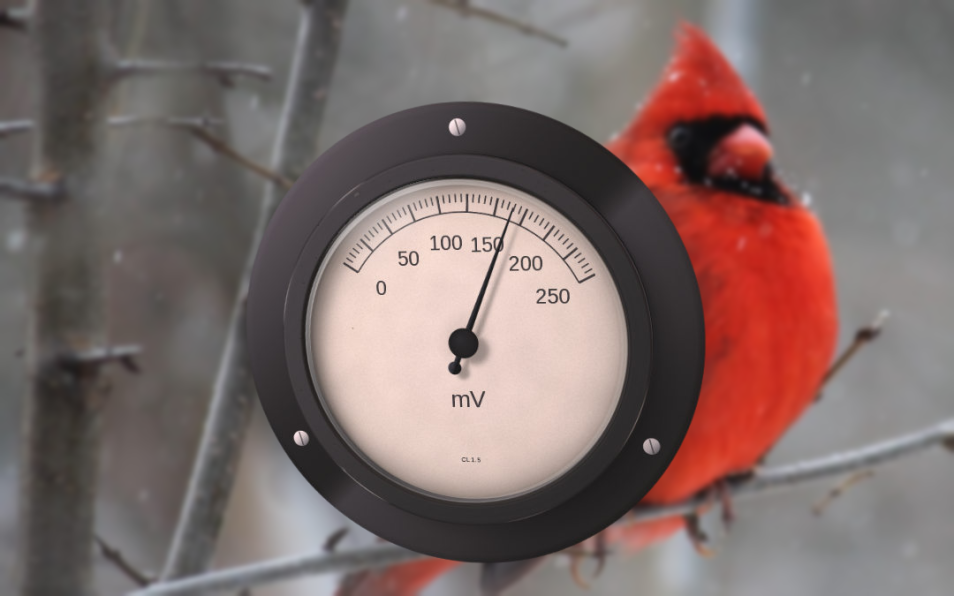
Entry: 165 mV
